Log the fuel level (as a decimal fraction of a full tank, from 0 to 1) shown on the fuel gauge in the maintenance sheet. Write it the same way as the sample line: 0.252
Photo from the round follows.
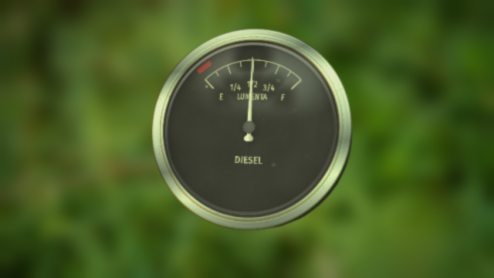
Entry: 0.5
